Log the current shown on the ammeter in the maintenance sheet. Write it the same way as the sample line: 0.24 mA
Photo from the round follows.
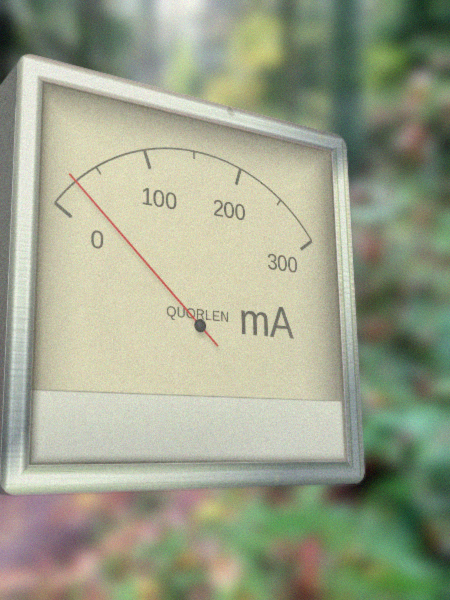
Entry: 25 mA
